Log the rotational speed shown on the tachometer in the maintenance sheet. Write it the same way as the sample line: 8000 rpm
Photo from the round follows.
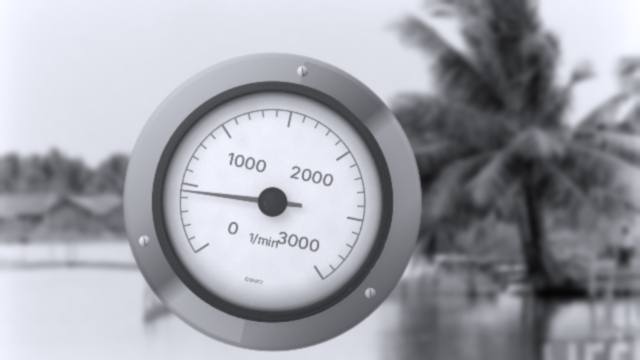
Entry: 450 rpm
